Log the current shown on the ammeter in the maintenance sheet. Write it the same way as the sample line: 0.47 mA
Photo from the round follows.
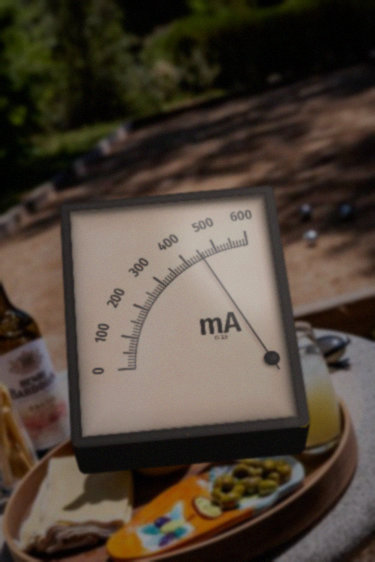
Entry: 450 mA
